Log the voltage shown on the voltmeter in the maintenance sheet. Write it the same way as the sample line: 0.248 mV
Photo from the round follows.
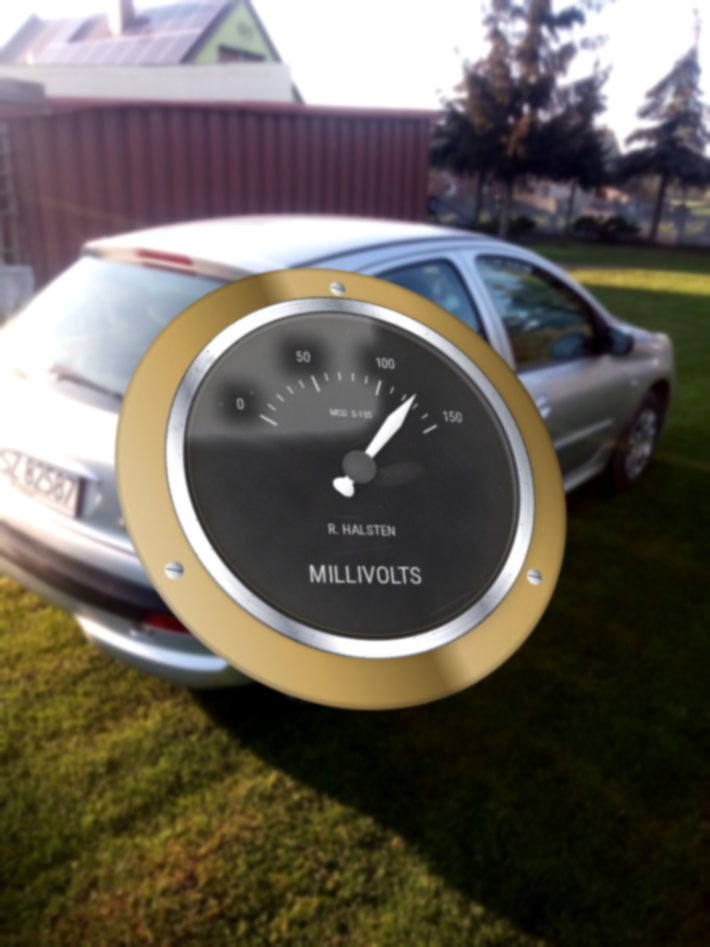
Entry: 125 mV
